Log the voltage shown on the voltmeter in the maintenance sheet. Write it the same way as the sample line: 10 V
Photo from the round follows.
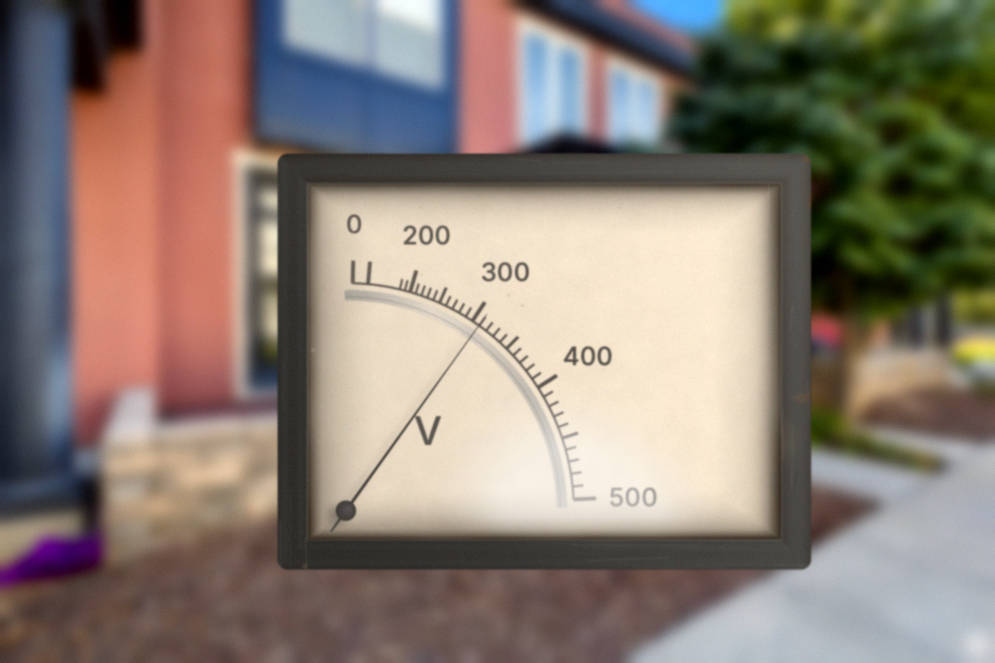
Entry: 310 V
